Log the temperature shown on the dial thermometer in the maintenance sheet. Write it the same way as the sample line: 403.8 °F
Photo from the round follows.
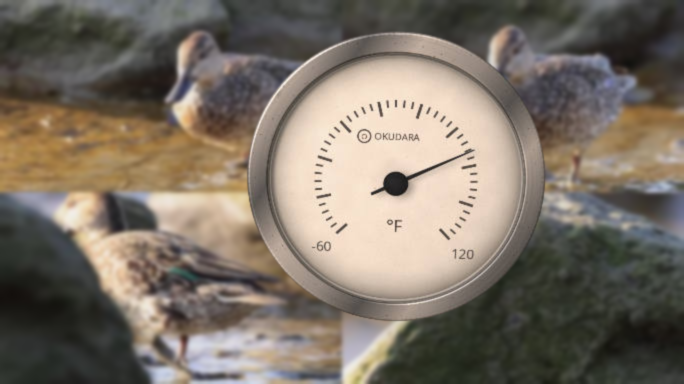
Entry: 72 °F
